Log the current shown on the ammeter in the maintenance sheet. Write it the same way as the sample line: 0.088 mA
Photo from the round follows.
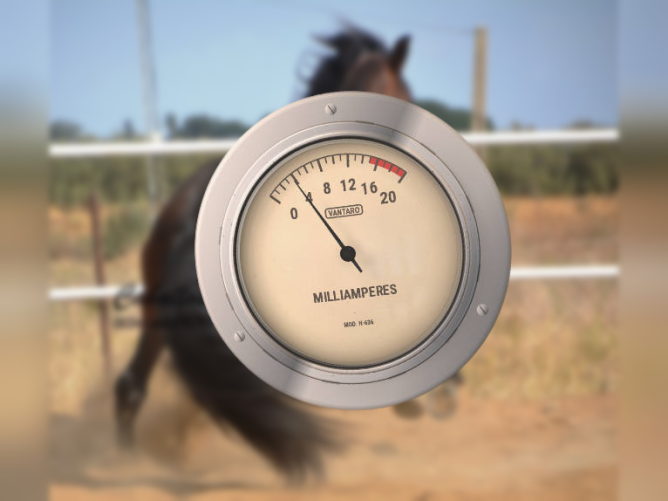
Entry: 4 mA
